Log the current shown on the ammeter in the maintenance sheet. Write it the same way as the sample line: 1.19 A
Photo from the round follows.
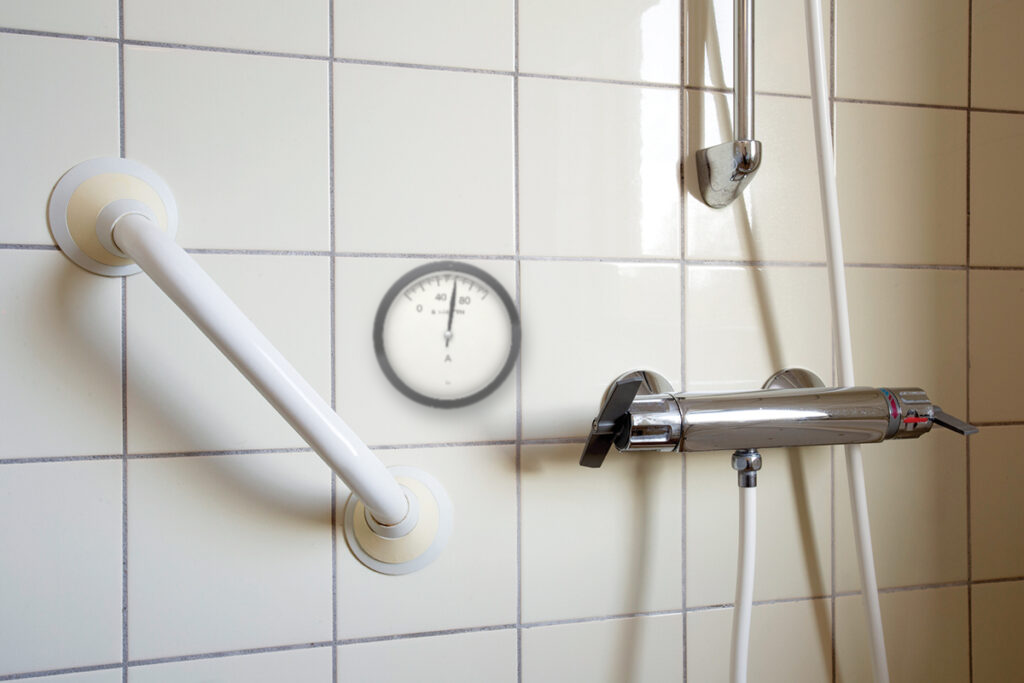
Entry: 60 A
